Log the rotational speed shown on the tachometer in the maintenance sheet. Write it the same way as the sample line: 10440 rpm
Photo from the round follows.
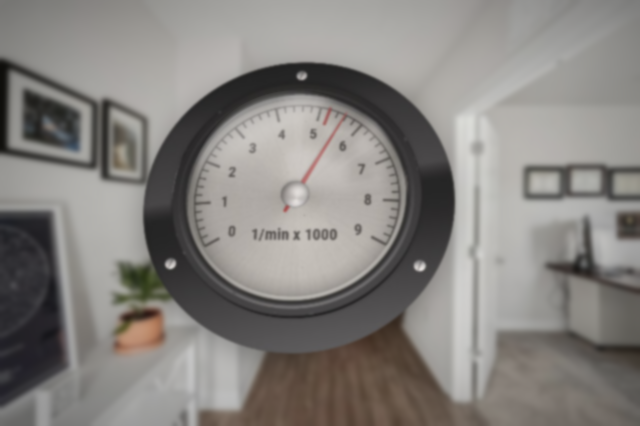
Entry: 5600 rpm
